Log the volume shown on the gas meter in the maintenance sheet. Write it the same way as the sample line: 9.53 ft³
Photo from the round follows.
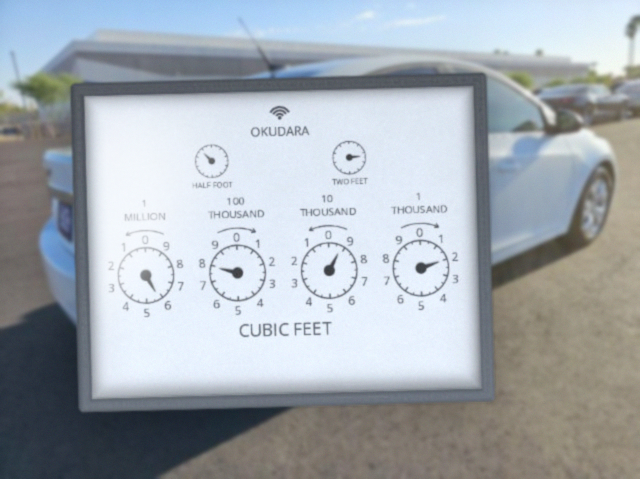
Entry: 579200 ft³
